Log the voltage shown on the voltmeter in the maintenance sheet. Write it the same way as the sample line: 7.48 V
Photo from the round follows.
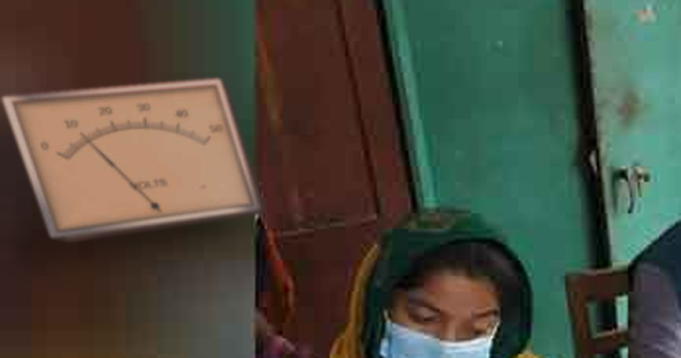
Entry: 10 V
